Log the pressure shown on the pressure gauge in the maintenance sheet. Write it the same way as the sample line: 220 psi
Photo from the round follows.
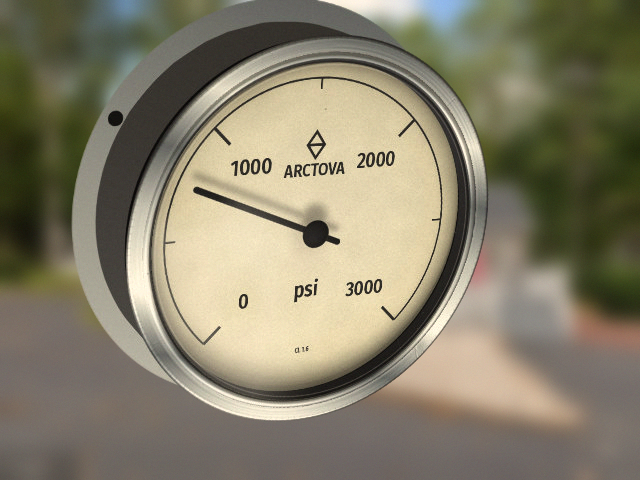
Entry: 750 psi
